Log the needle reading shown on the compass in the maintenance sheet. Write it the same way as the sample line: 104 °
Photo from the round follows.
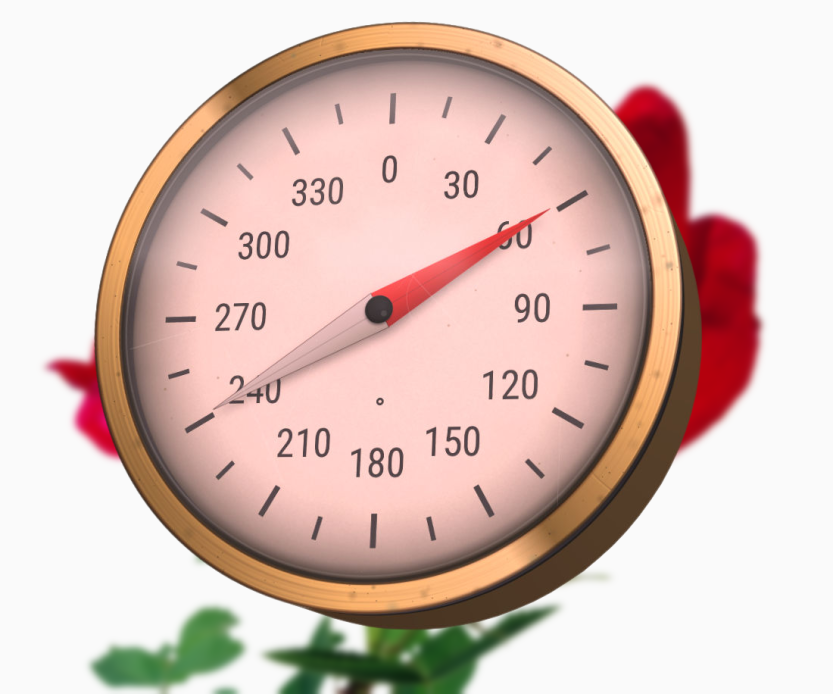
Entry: 60 °
